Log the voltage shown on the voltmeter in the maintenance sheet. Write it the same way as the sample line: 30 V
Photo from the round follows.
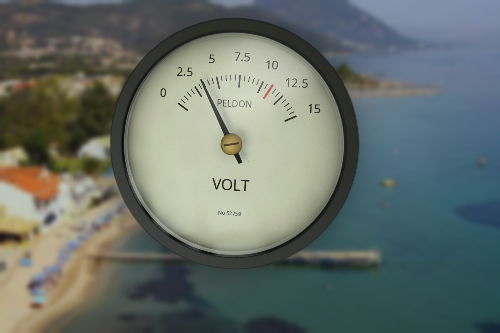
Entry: 3.5 V
